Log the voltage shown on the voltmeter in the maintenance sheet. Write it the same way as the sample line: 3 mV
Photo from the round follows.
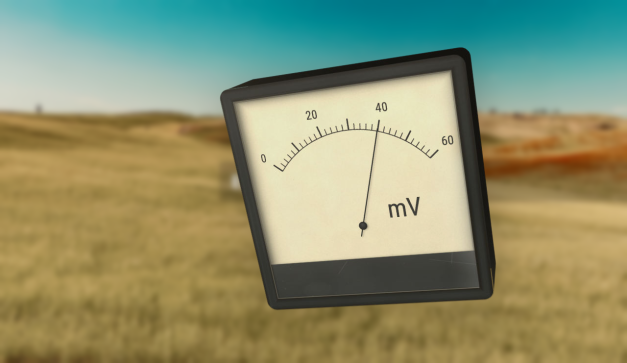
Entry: 40 mV
